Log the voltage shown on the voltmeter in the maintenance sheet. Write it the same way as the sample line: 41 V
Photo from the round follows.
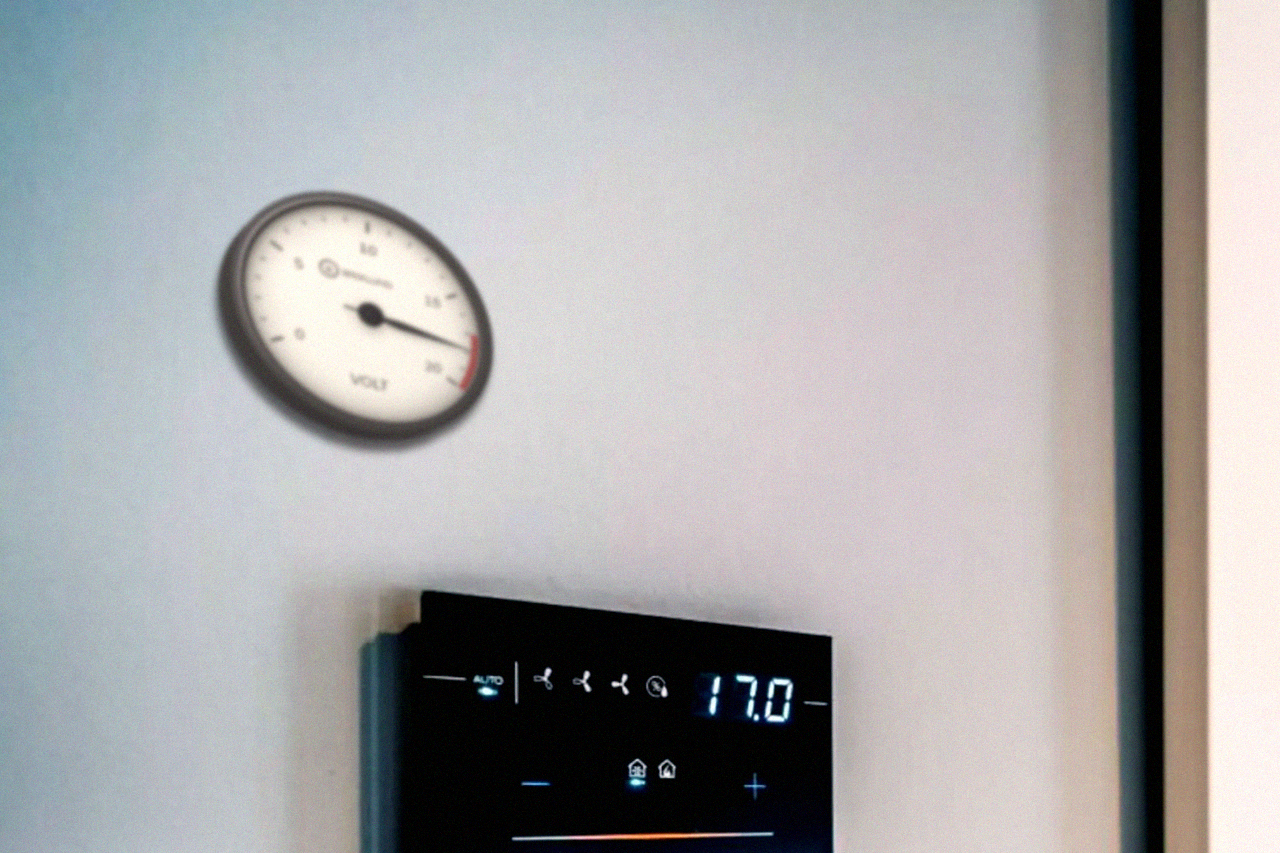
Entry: 18 V
